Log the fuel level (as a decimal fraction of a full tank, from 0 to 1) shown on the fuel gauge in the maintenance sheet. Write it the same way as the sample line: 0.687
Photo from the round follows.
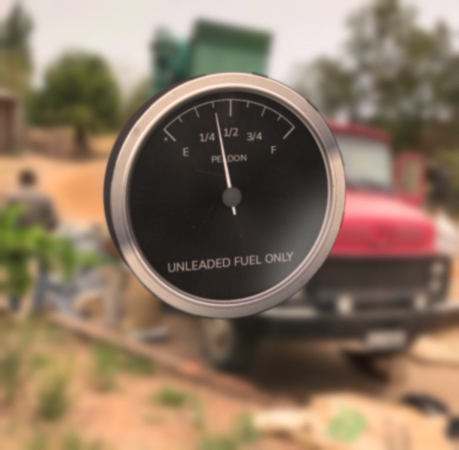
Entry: 0.375
